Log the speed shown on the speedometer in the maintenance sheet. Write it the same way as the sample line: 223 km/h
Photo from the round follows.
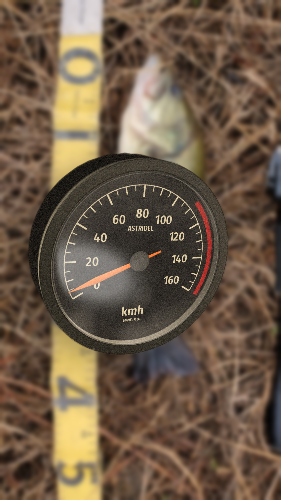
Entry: 5 km/h
